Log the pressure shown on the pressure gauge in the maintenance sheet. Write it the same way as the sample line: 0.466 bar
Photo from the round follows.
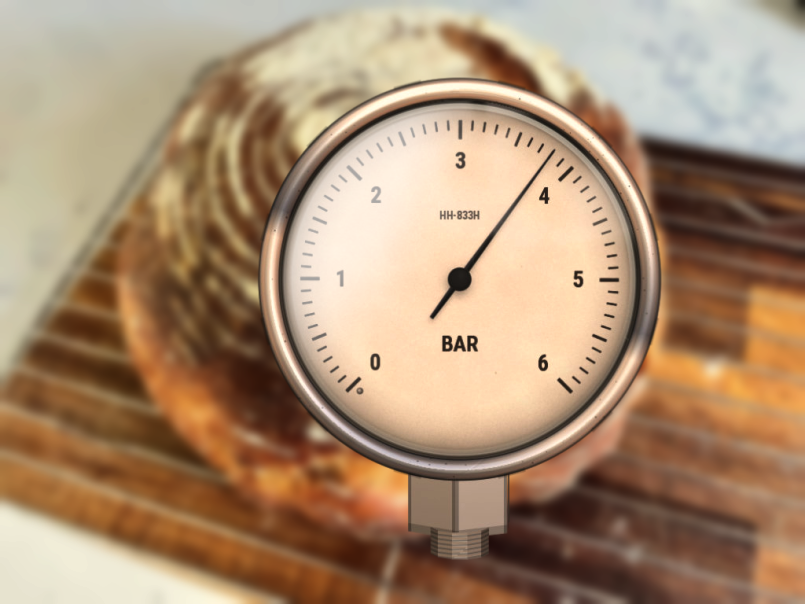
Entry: 3.8 bar
